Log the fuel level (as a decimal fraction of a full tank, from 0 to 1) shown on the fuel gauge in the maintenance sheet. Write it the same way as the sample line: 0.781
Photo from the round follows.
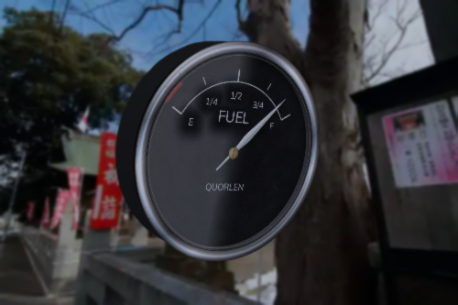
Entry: 0.875
